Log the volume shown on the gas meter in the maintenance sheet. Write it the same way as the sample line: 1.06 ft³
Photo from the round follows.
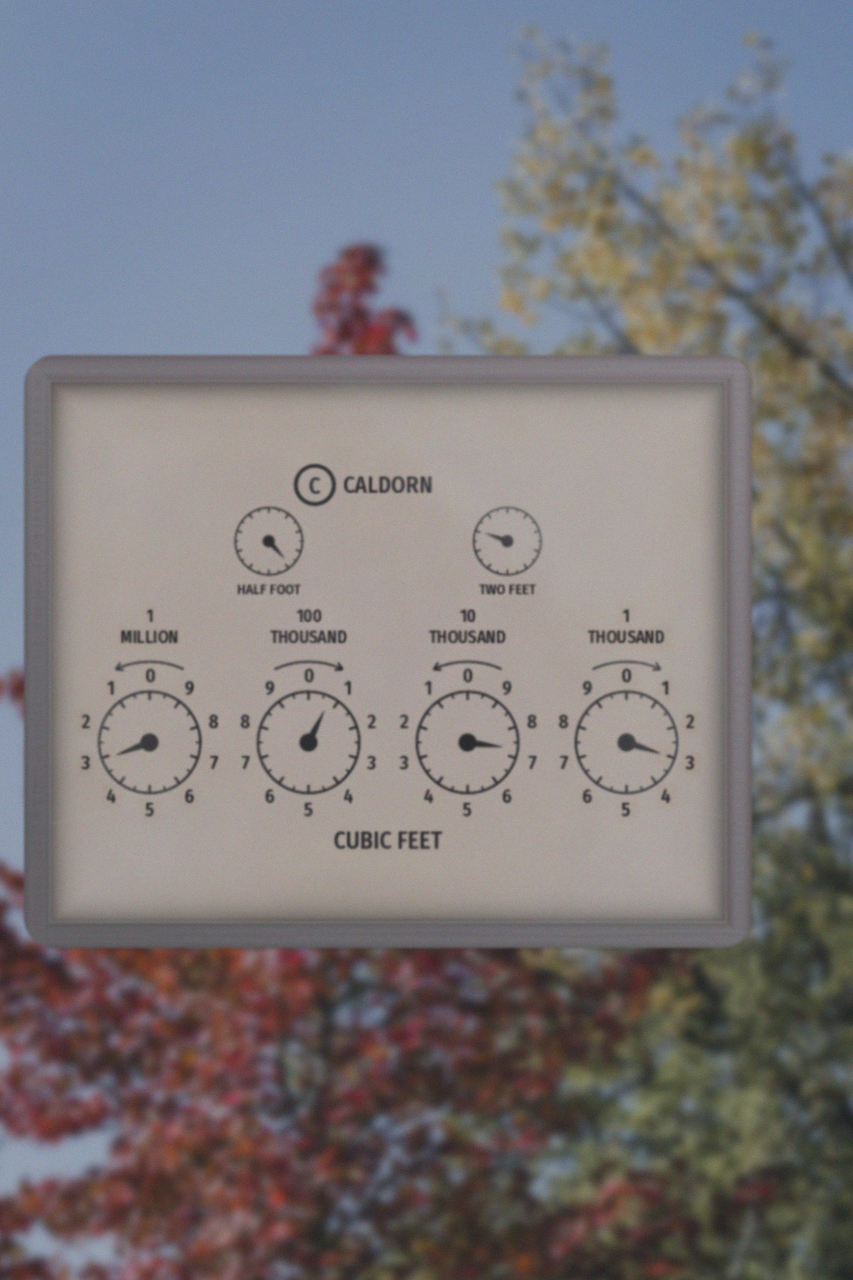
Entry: 307300 ft³
